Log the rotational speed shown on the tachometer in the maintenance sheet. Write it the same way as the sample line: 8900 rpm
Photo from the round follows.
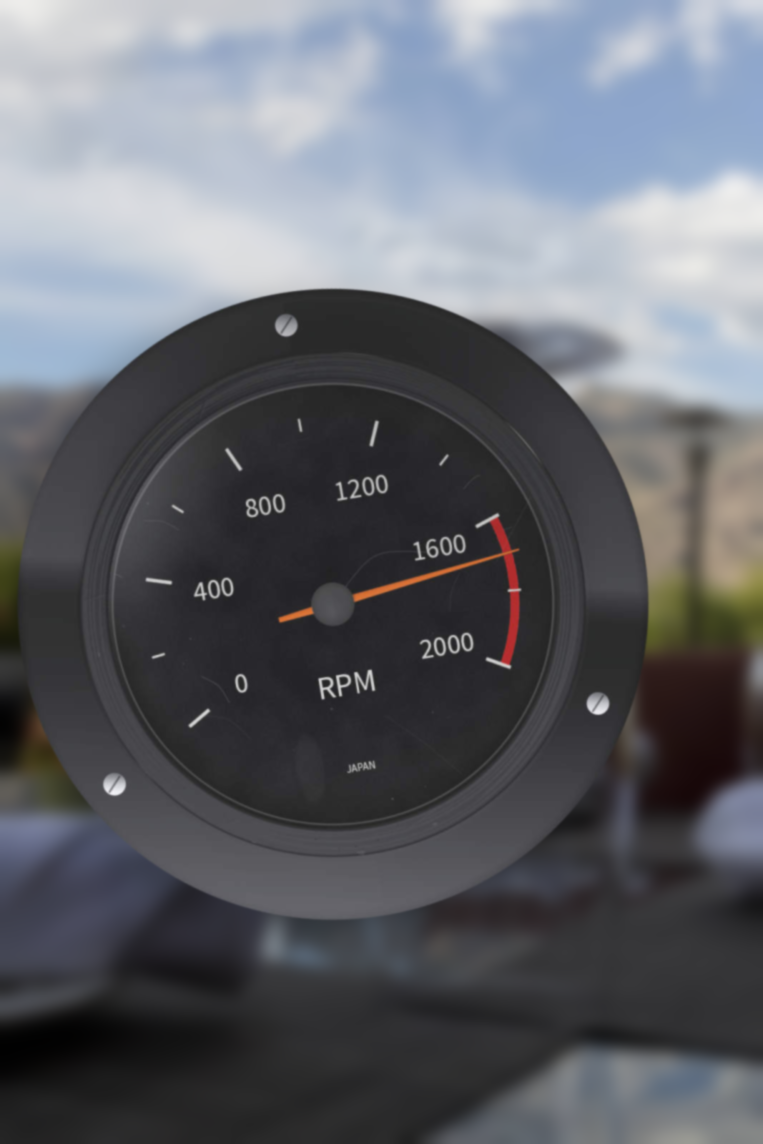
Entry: 1700 rpm
